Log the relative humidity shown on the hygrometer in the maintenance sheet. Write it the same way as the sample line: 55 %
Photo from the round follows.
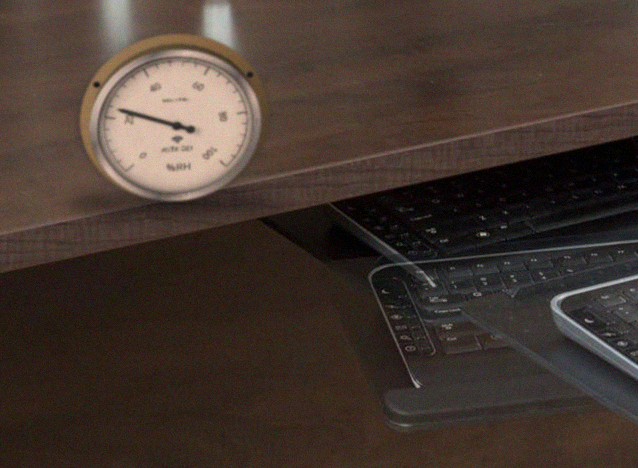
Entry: 24 %
